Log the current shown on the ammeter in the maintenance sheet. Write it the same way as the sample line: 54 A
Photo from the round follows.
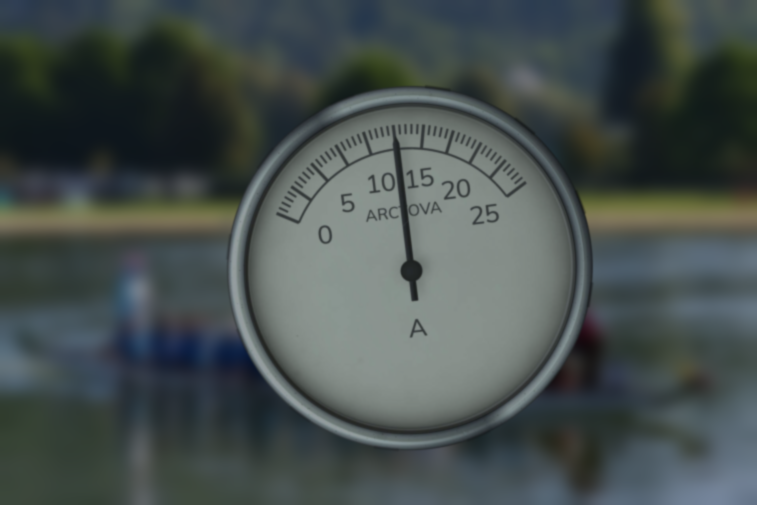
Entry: 12.5 A
